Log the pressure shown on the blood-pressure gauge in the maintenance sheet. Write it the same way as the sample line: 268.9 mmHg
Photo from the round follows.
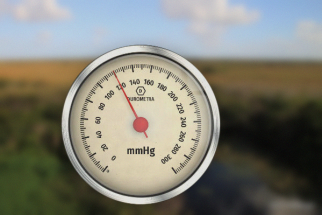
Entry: 120 mmHg
